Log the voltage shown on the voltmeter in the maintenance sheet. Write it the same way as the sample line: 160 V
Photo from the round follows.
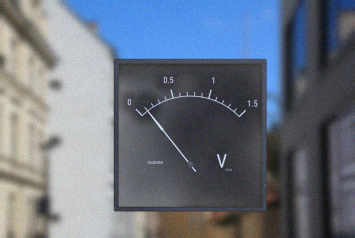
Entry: 0.1 V
